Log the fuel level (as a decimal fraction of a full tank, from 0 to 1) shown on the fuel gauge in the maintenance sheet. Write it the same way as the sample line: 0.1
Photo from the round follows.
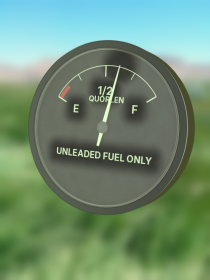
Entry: 0.625
